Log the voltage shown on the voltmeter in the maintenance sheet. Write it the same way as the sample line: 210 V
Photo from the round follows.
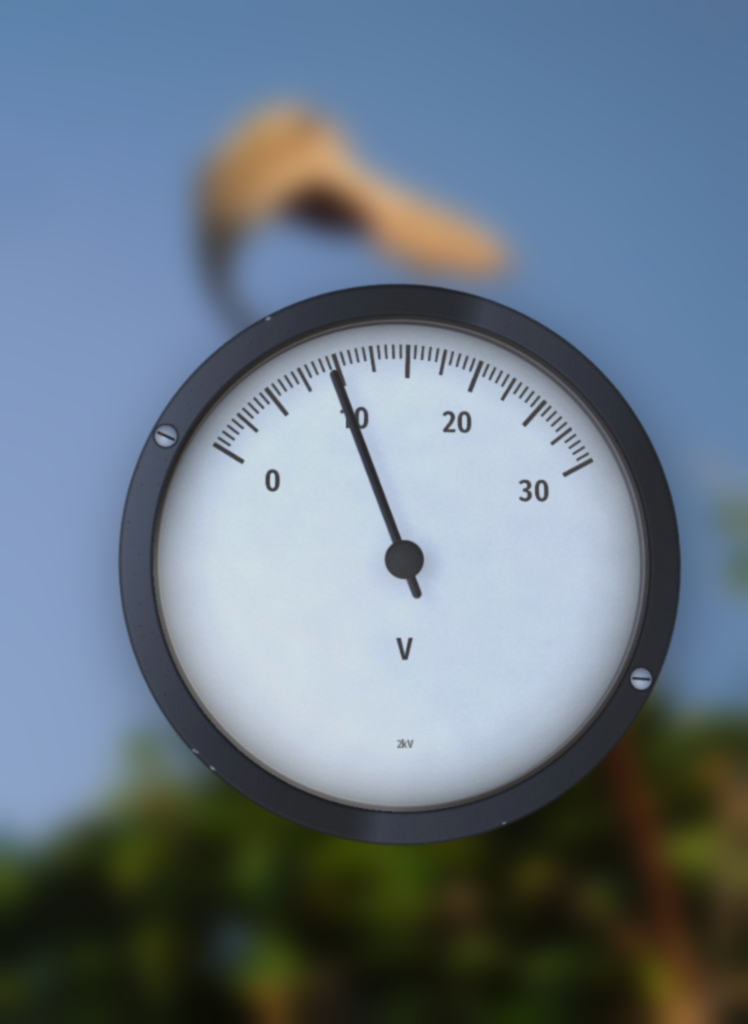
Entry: 9.5 V
